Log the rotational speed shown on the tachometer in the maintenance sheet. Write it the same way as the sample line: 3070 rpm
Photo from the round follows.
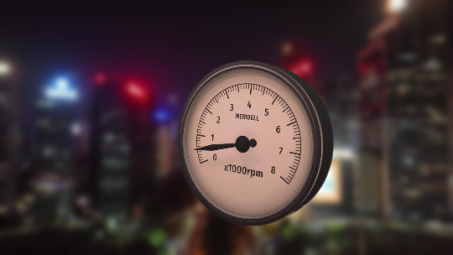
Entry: 500 rpm
